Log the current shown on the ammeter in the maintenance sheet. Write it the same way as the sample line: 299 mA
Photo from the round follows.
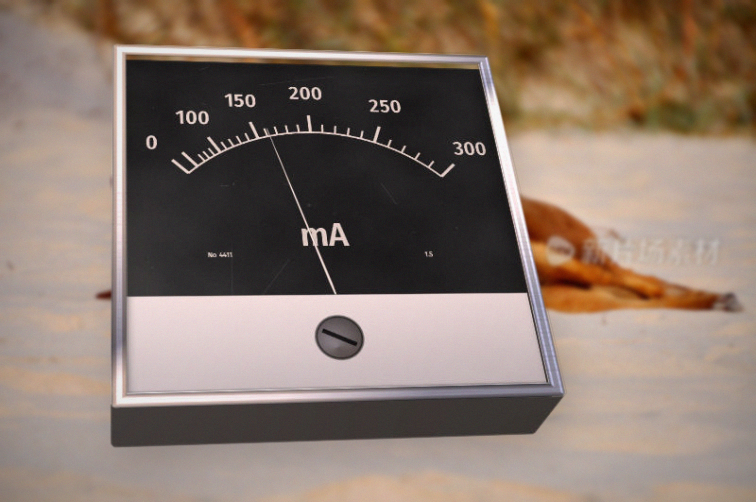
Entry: 160 mA
